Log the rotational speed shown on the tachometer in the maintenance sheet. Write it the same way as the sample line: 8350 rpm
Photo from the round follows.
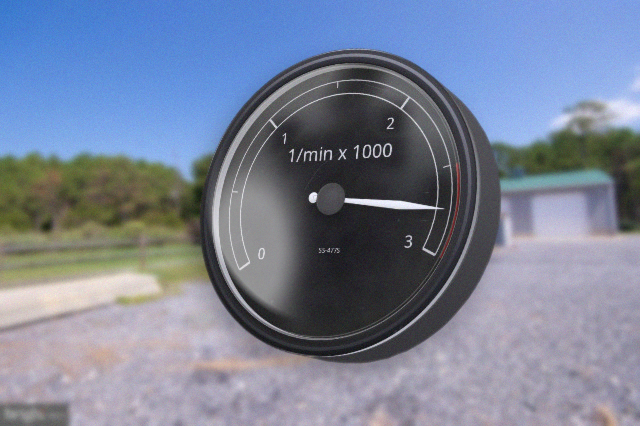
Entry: 2750 rpm
